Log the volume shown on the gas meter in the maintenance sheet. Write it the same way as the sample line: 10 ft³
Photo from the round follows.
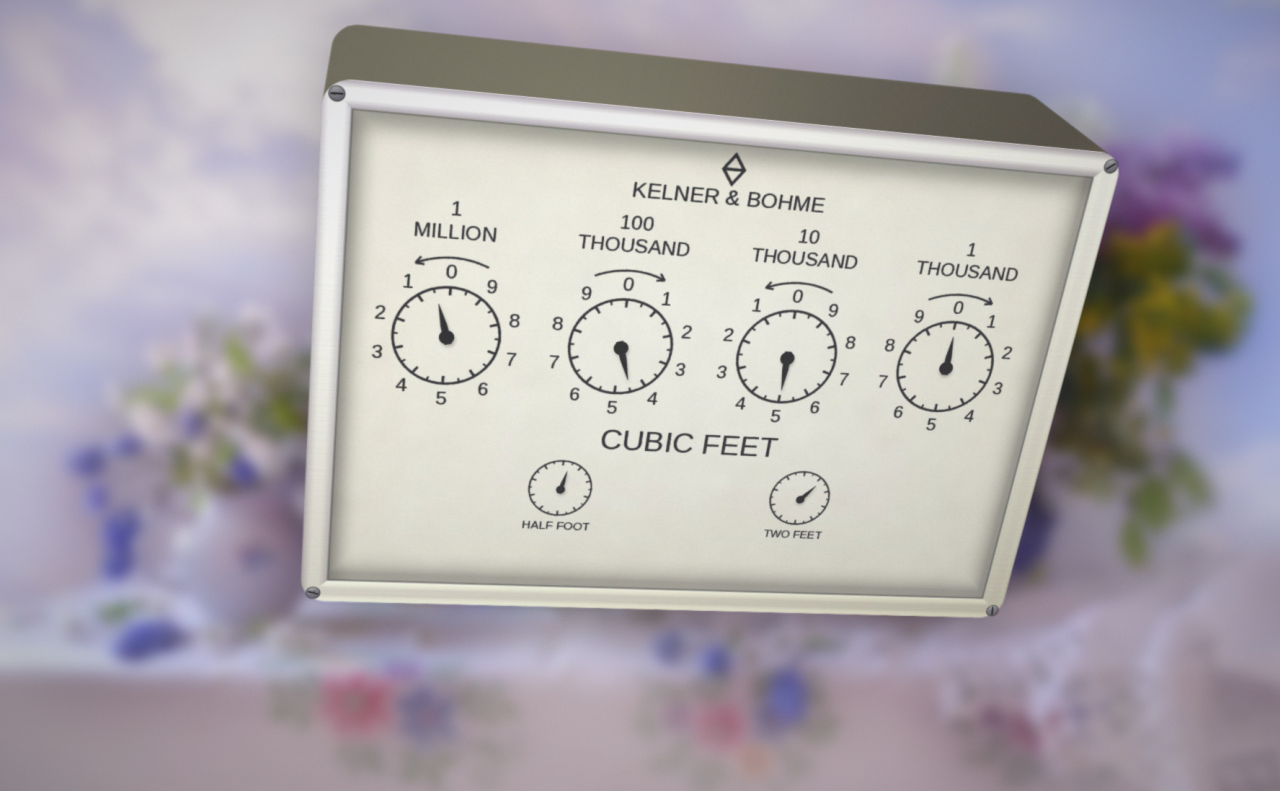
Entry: 45000 ft³
